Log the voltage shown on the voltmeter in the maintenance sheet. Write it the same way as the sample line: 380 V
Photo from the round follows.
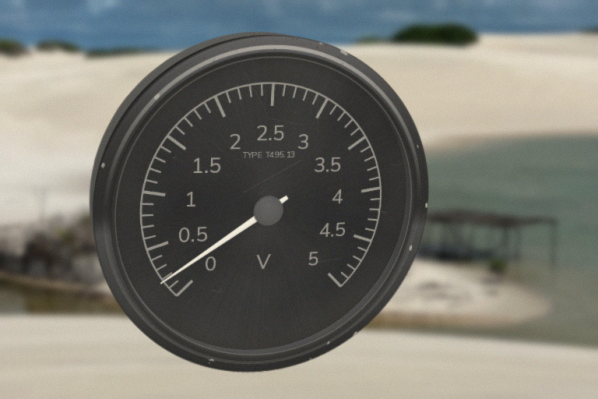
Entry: 0.2 V
